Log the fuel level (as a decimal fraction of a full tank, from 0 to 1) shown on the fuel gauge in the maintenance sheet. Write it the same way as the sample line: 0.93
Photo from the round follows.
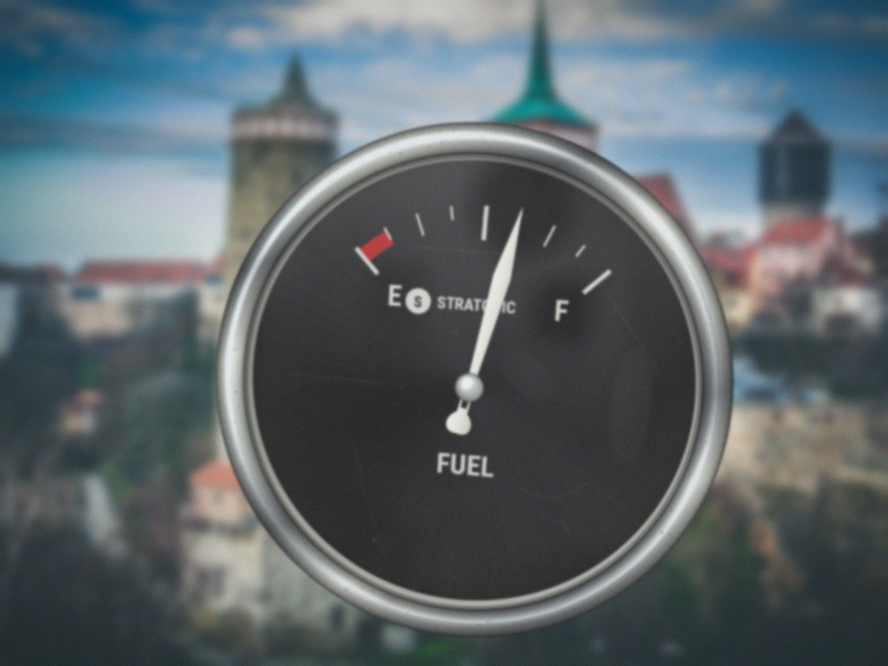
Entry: 0.625
